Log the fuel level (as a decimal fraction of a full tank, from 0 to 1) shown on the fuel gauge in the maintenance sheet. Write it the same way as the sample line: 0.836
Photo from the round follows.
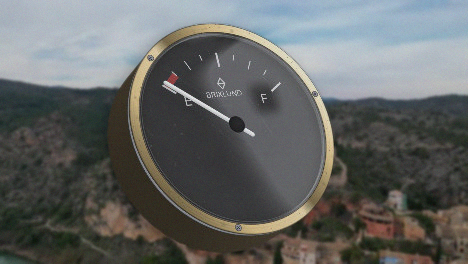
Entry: 0
